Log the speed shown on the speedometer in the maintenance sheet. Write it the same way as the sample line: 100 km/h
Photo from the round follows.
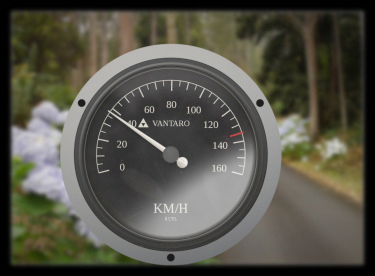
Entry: 37.5 km/h
